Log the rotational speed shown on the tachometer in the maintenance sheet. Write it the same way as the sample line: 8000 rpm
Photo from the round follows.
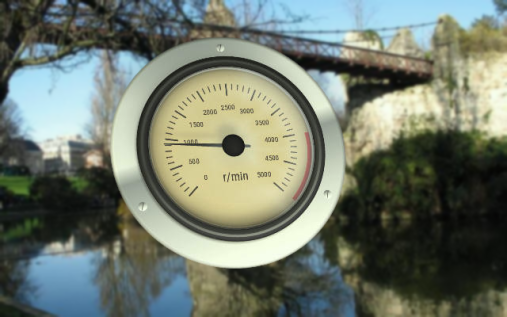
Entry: 900 rpm
